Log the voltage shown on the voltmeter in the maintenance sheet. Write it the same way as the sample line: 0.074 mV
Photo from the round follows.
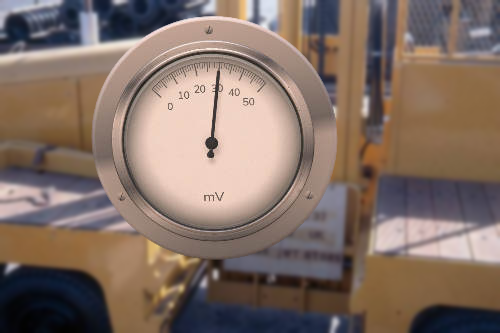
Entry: 30 mV
